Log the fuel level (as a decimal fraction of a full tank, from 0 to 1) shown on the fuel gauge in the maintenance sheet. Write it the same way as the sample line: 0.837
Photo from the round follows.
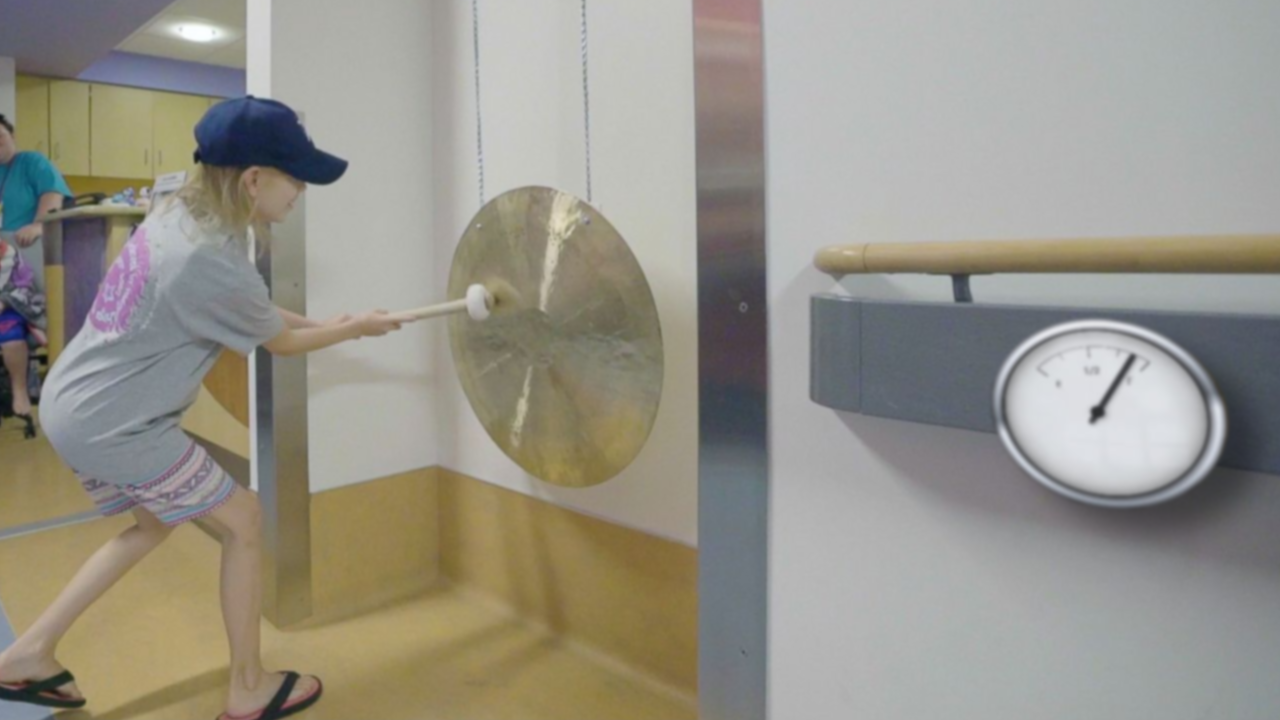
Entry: 0.875
